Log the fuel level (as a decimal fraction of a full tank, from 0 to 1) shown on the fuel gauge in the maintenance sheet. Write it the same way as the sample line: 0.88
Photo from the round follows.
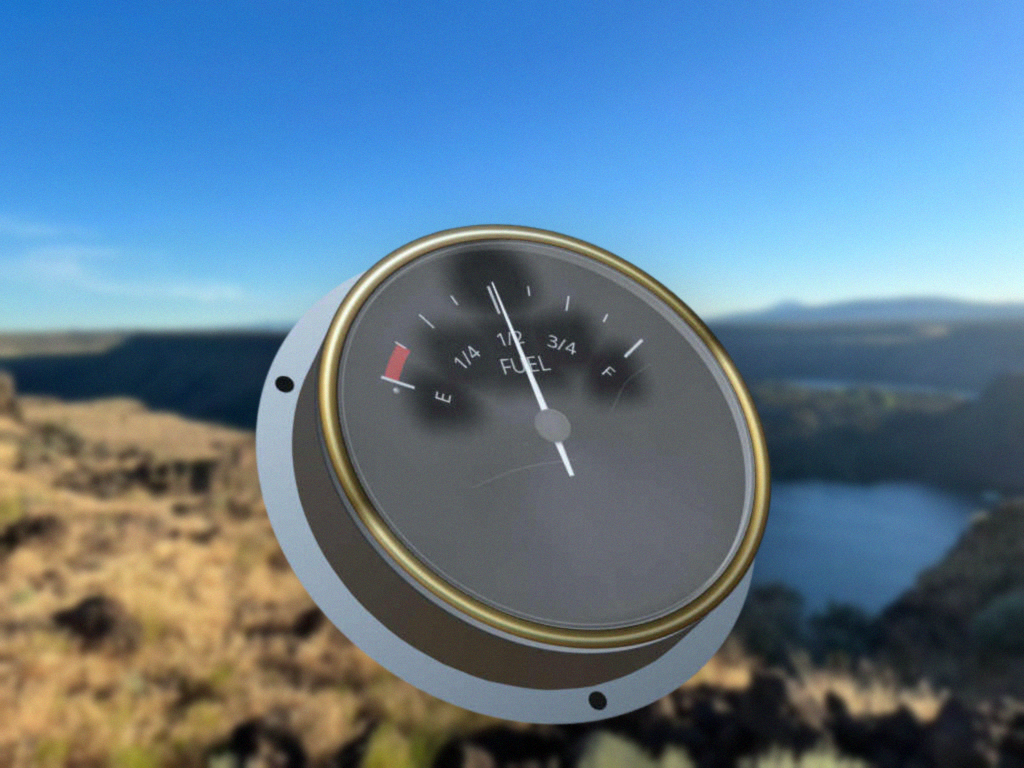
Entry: 0.5
